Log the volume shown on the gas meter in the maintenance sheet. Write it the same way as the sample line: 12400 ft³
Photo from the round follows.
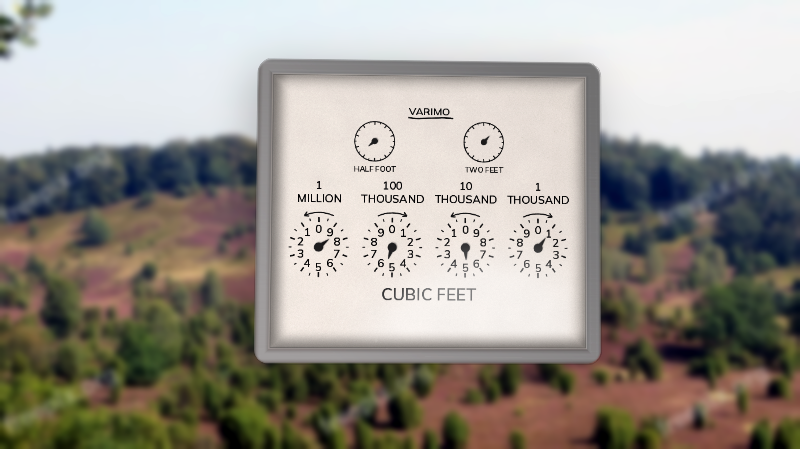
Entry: 855100 ft³
